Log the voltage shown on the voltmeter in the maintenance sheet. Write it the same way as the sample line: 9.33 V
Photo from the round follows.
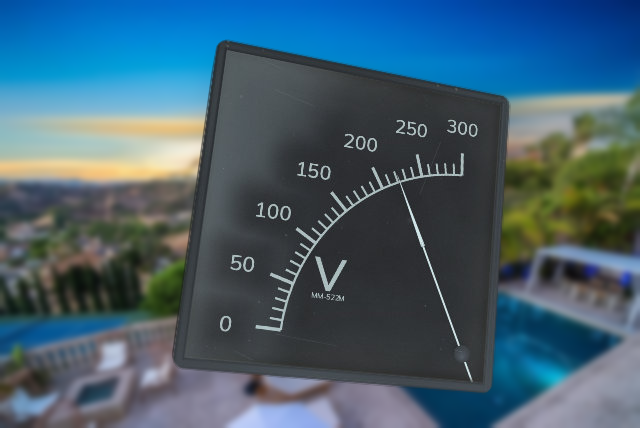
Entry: 220 V
